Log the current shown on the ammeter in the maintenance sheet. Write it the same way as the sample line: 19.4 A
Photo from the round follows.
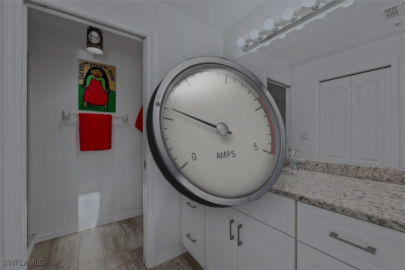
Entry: 1.2 A
